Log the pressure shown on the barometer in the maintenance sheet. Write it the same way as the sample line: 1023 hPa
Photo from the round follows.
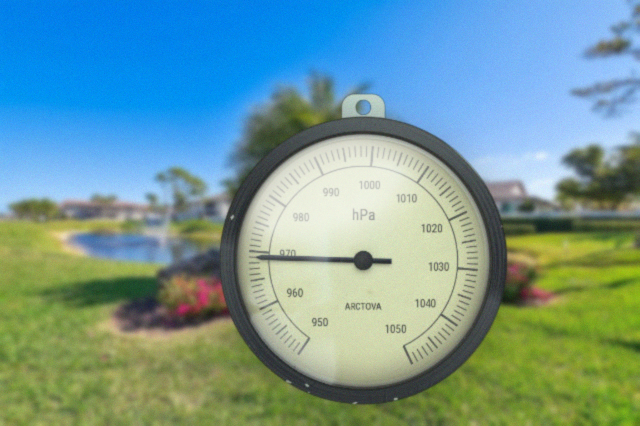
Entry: 969 hPa
